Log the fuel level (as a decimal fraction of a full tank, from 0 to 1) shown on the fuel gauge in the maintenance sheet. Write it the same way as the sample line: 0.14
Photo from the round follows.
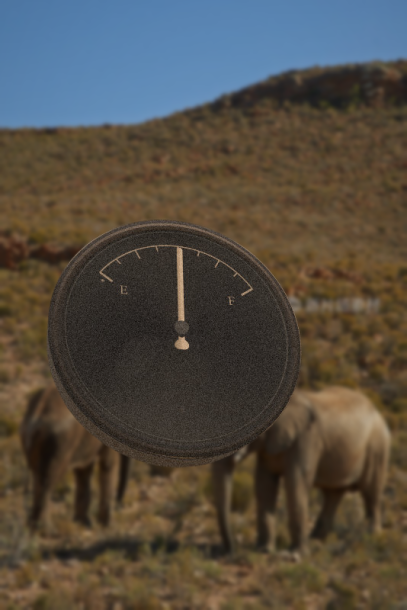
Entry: 0.5
